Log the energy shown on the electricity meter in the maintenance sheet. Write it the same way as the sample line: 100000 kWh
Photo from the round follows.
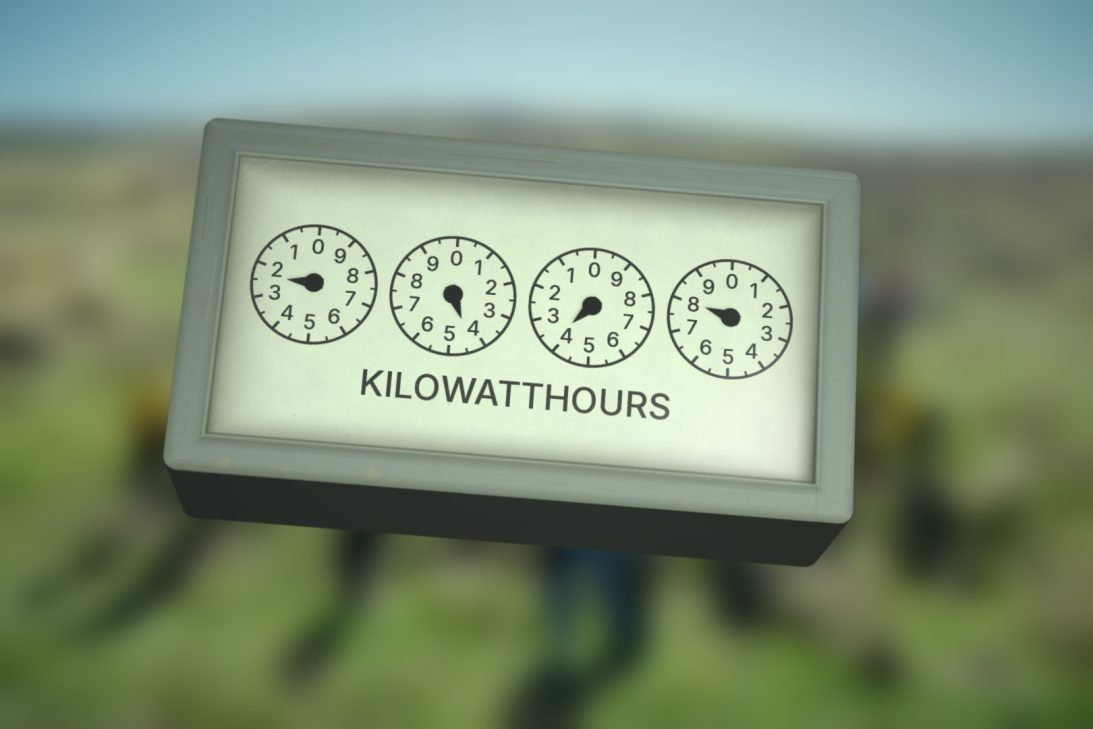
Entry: 2438 kWh
